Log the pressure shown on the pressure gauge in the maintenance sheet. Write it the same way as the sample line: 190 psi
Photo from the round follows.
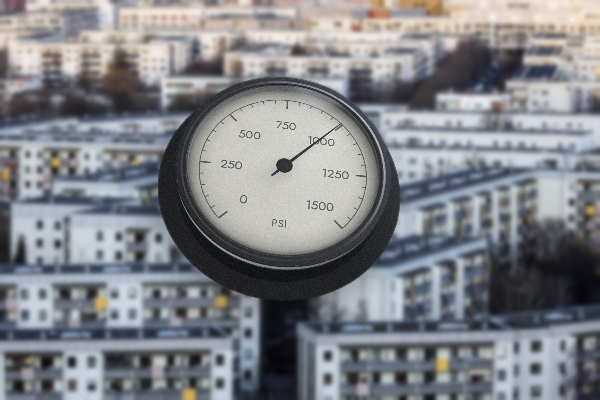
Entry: 1000 psi
